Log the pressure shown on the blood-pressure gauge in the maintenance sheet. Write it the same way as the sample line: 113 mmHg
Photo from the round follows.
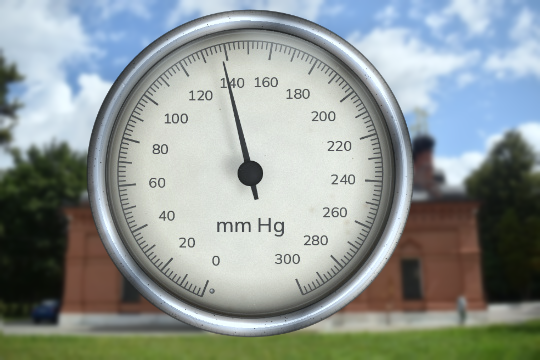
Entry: 138 mmHg
